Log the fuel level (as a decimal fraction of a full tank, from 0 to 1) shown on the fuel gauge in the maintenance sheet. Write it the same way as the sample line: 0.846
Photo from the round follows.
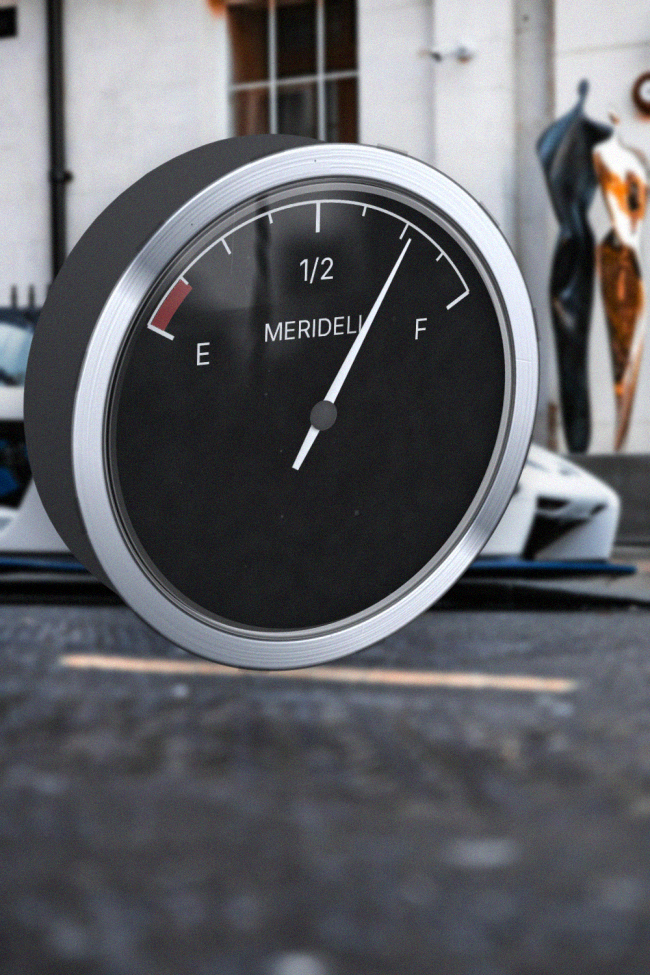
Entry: 0.75
